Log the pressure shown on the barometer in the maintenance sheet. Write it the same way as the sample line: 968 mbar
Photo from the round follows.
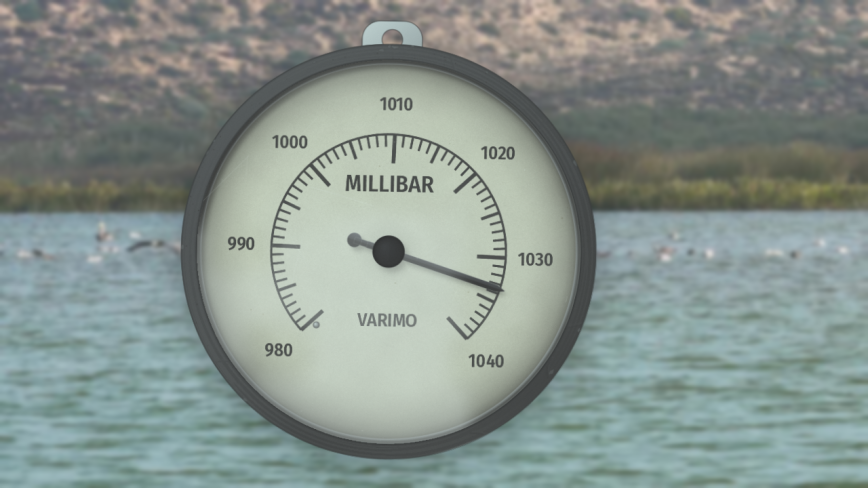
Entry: 1033.5 mbar
